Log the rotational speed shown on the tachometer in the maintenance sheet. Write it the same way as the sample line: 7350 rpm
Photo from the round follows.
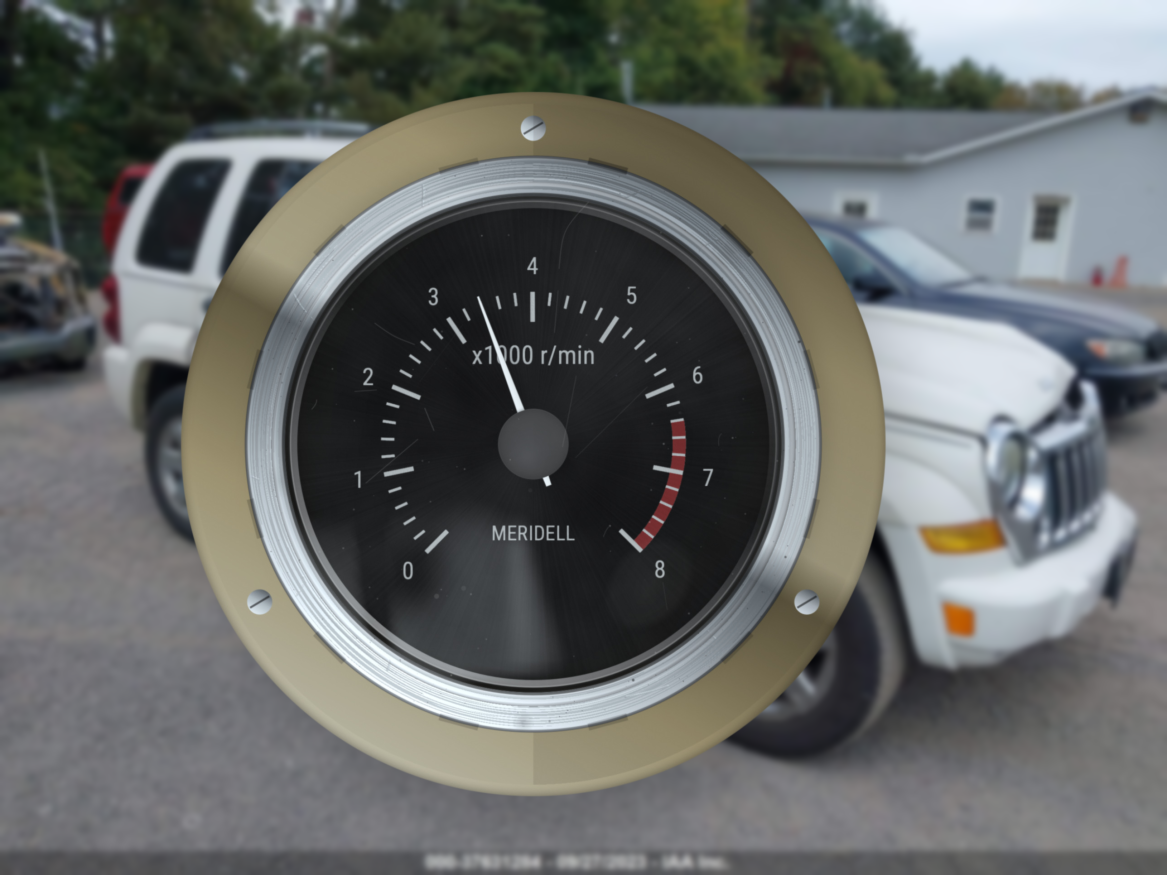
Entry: 3400 rpm
